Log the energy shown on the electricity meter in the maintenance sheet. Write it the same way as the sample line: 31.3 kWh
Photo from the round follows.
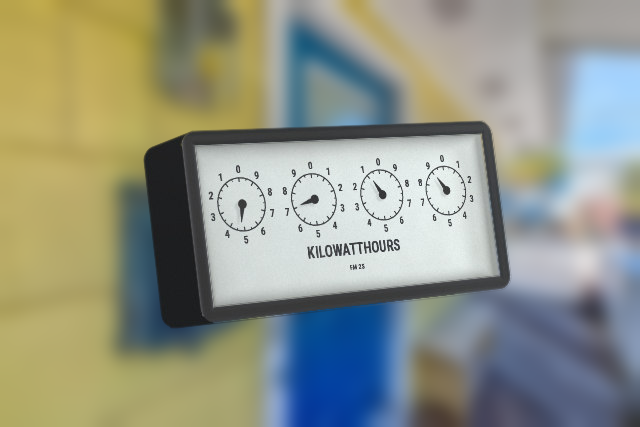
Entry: 4709 kWh
